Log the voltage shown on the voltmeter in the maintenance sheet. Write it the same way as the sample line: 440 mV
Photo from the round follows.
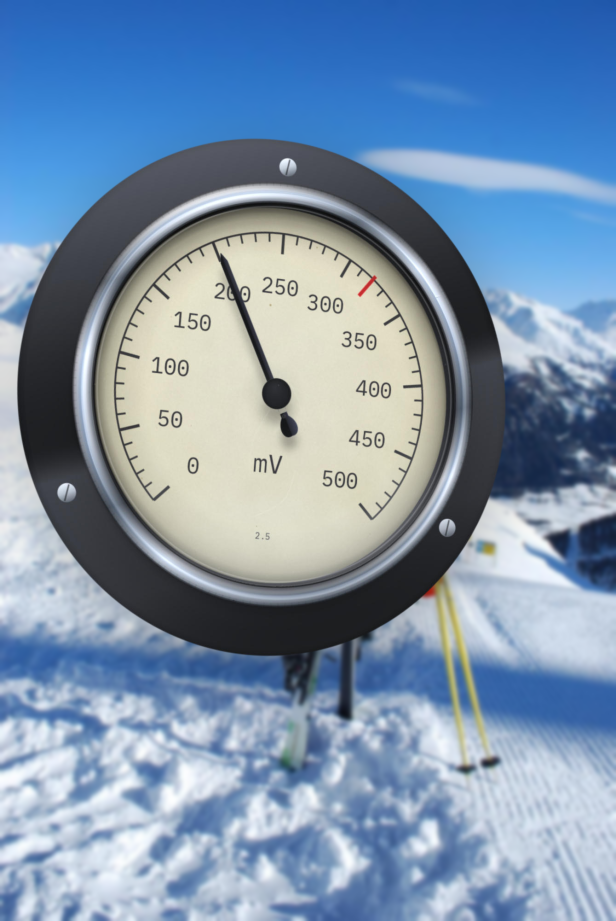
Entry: 200 mV
